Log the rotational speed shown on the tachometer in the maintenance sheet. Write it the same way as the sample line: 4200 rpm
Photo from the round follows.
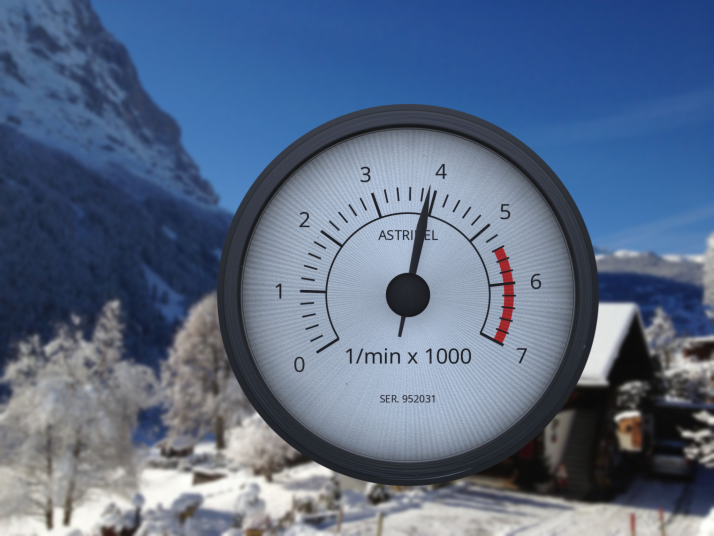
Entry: 3900 rpm
